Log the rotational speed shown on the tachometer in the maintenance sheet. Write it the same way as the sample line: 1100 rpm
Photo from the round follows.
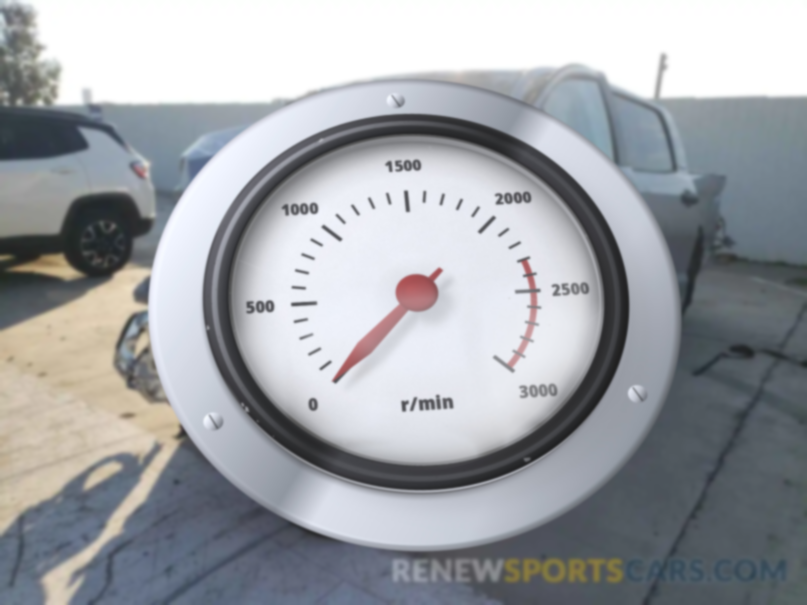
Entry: 0 rpm
